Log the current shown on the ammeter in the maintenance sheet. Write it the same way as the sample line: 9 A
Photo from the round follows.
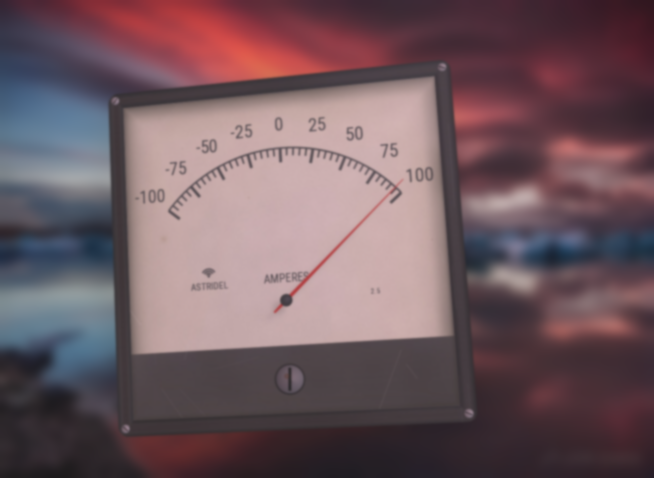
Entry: 95 A
